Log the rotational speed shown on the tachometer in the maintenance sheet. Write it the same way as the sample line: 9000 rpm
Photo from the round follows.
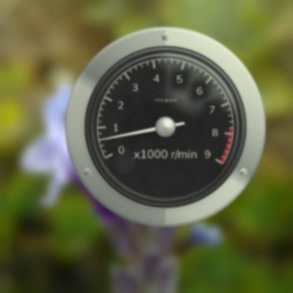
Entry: 600 rpm
